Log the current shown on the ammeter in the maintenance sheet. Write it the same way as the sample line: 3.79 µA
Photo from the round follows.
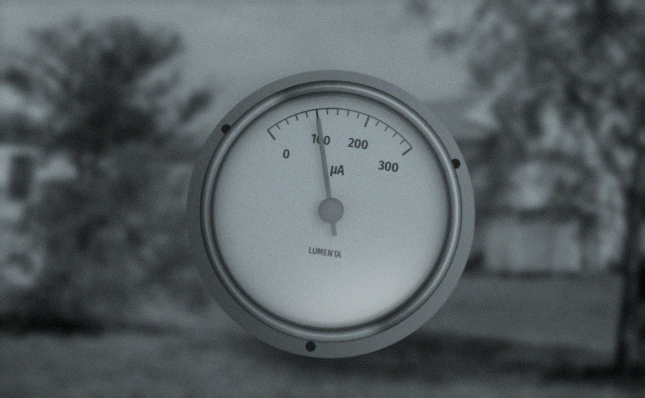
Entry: 100 µA
